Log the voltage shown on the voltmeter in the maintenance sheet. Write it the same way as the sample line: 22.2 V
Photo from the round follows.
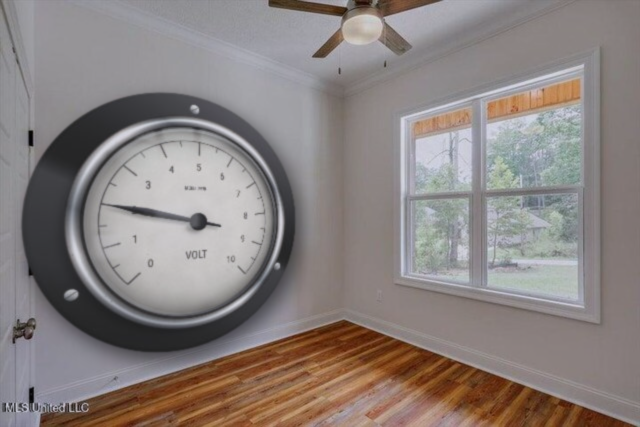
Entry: 2 V
